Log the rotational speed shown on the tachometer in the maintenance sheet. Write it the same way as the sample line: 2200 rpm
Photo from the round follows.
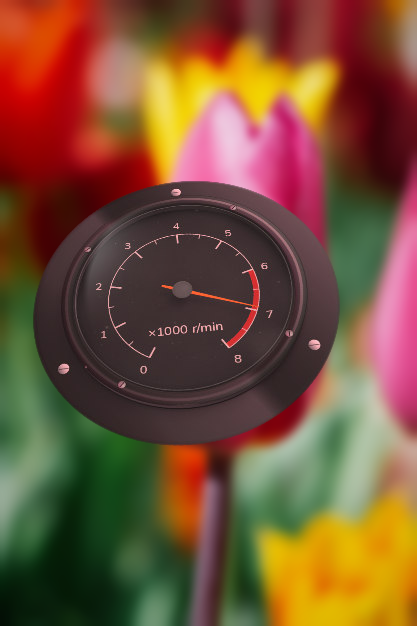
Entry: 7000 rpm
